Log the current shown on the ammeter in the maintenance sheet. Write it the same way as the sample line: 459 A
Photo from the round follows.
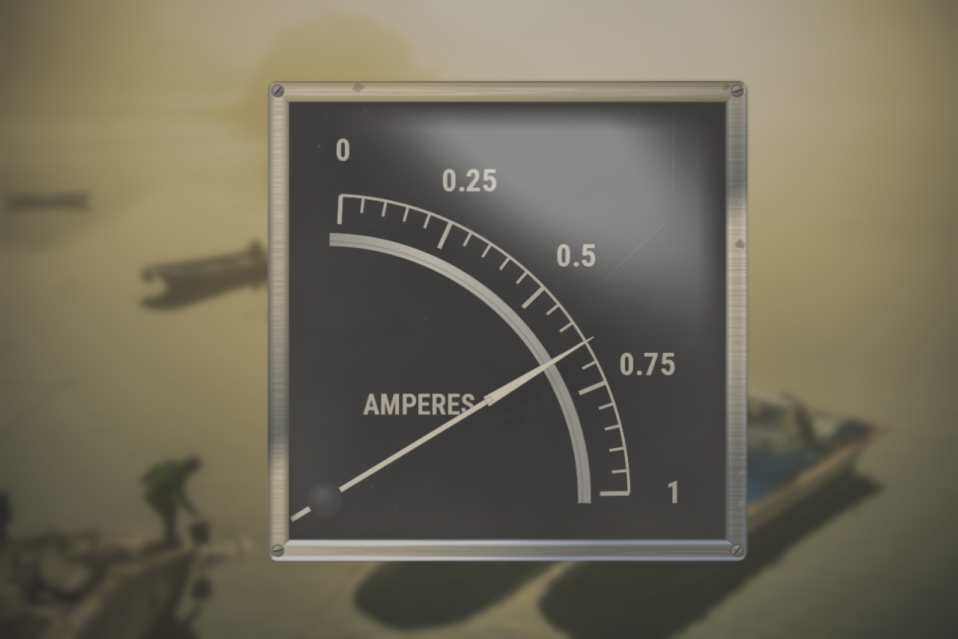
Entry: 0.65 A
